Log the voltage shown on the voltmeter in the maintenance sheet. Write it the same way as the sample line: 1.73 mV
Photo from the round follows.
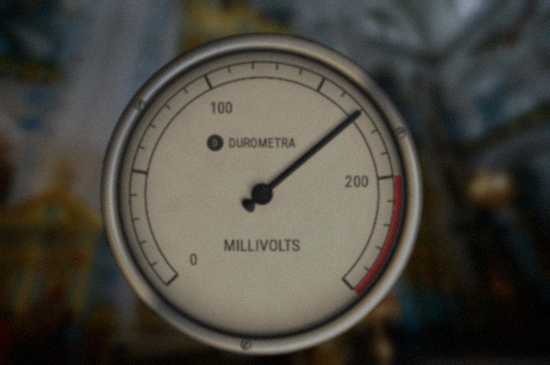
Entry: 170 mV
